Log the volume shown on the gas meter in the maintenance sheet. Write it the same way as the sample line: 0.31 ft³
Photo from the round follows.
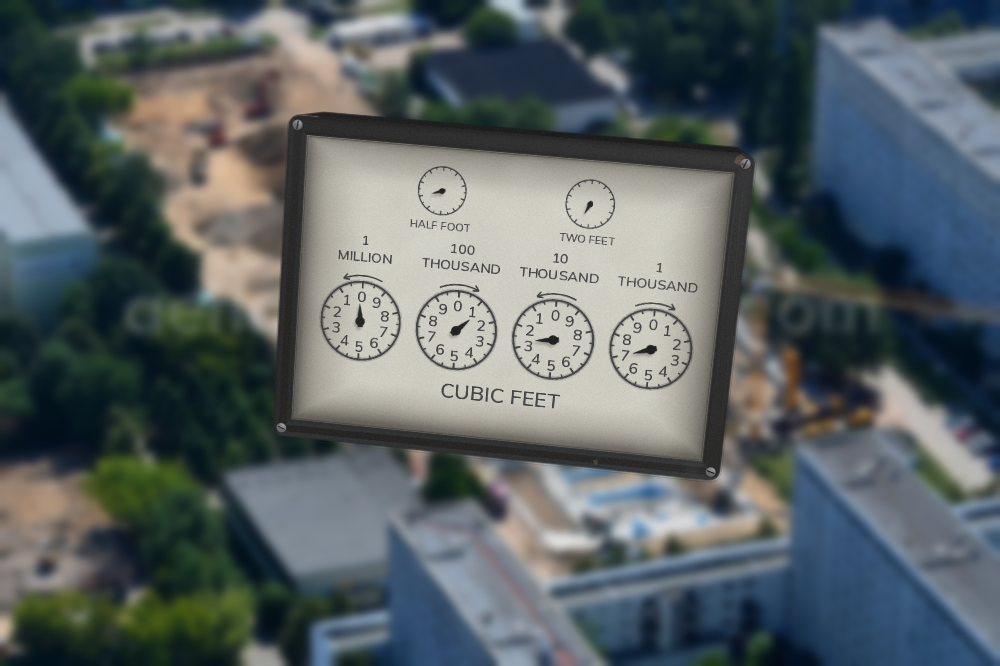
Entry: 12700 ft³
